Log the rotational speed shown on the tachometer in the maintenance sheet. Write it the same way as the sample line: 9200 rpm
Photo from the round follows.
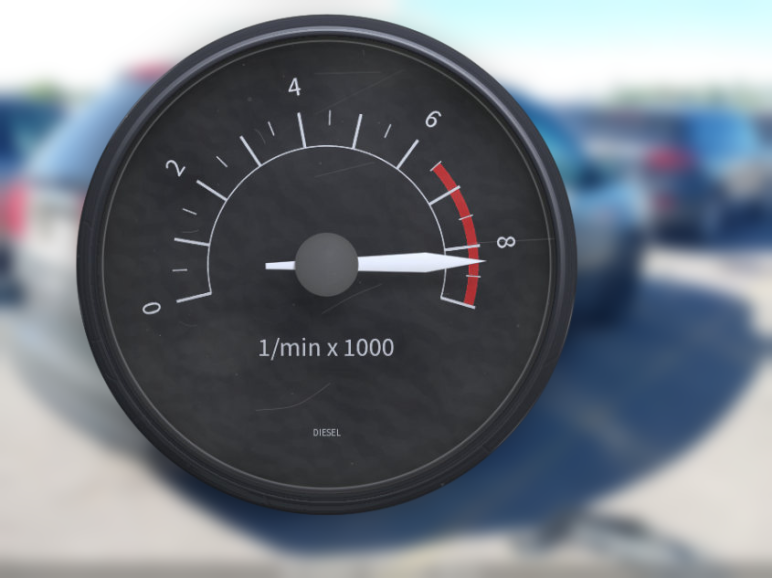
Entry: 8250 rpm
